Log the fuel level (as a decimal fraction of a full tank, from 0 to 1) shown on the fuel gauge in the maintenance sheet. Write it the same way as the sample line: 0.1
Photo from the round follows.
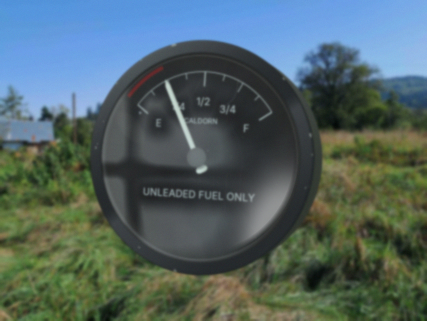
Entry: 0.25
